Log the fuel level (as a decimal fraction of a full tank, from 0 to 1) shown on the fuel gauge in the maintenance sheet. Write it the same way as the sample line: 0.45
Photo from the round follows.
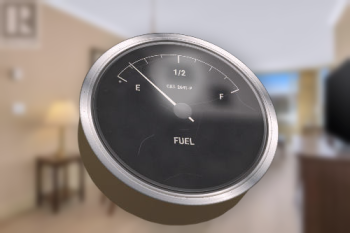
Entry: 0.125
